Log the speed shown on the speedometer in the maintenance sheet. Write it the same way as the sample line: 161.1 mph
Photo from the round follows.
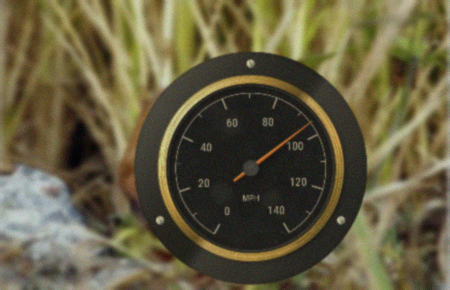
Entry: 95 mph
